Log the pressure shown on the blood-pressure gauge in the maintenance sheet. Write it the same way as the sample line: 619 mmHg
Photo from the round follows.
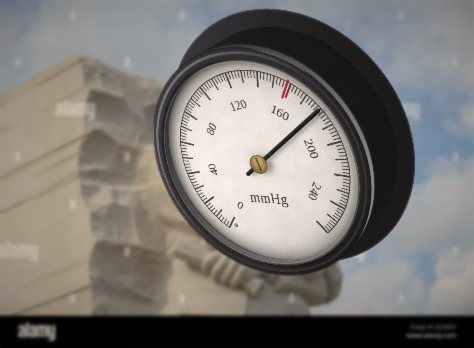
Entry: 180 mmHg
